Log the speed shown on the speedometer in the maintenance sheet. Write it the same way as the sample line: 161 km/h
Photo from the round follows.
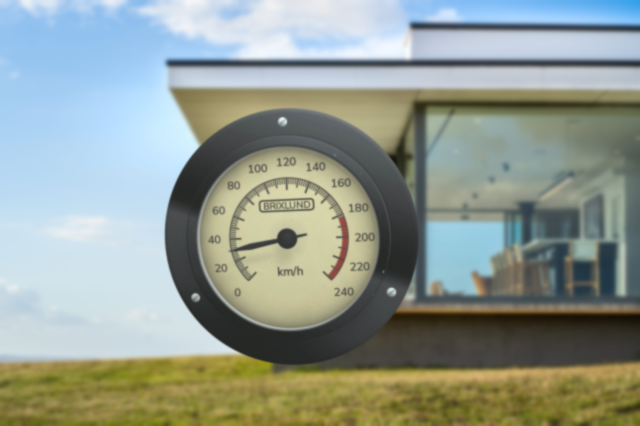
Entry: 30 km/h
